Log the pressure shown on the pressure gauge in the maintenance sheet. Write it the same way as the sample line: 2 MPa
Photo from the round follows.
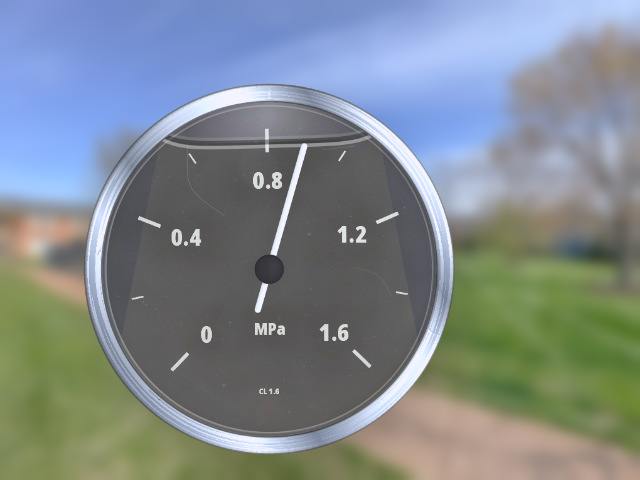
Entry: 0.9 MPa
